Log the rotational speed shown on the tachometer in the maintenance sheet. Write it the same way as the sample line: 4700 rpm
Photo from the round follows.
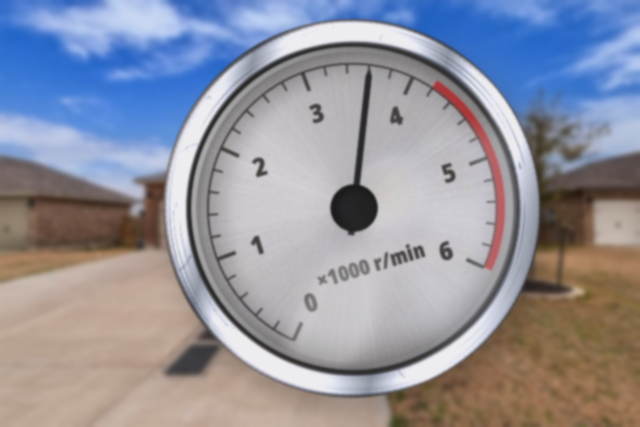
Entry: 3600 rpm
